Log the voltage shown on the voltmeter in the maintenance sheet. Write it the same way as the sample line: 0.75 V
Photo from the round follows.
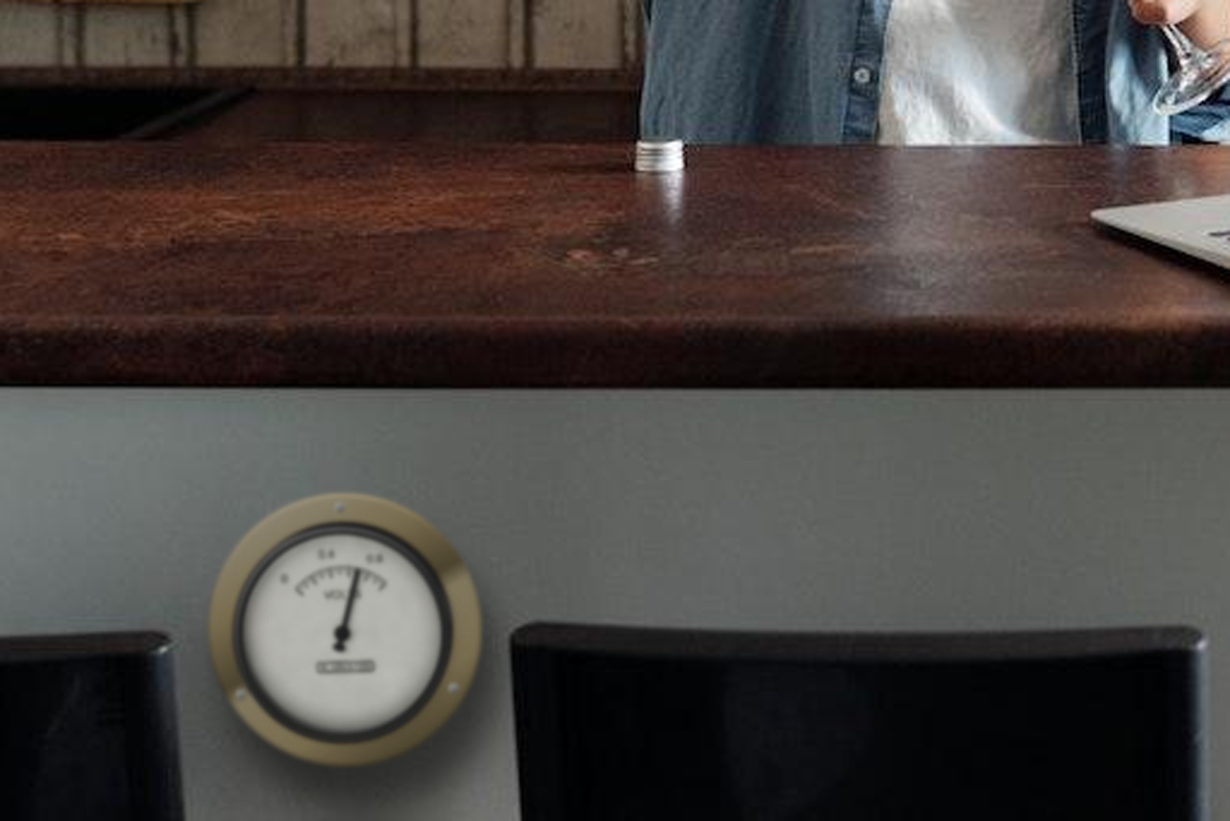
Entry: 0.7 V
